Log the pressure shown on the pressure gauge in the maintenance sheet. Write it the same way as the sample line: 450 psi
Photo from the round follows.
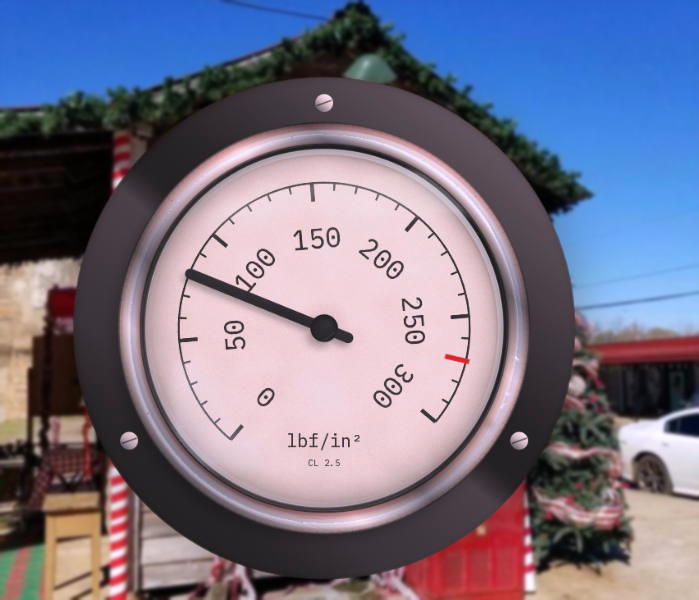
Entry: 80 psi
